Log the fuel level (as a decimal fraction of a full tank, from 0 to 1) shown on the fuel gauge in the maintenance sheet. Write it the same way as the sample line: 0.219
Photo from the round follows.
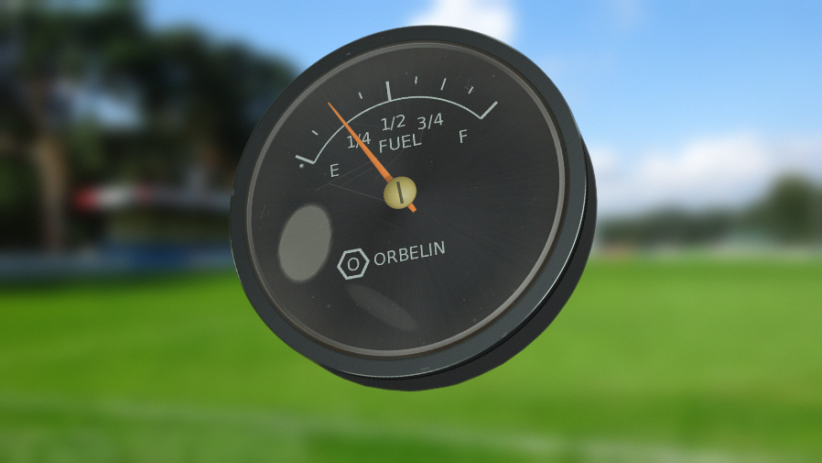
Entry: 0.25
